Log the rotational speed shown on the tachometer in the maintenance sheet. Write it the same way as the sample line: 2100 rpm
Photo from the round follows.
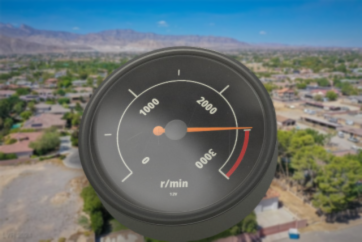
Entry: 2500 rpm
